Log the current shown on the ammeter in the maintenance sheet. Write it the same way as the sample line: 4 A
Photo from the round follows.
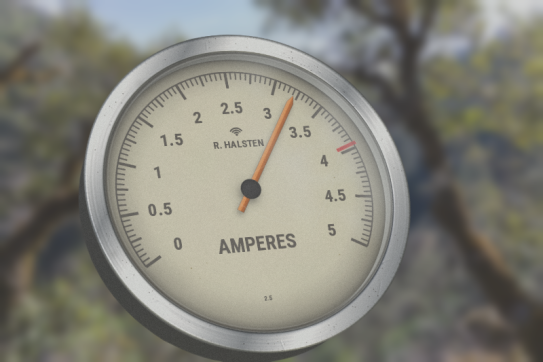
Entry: 3.2 A
